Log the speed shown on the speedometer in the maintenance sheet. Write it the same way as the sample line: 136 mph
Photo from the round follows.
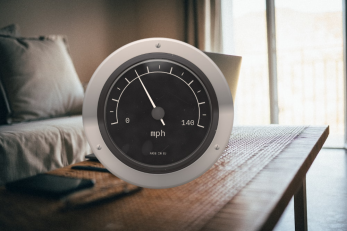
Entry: 50 mph
